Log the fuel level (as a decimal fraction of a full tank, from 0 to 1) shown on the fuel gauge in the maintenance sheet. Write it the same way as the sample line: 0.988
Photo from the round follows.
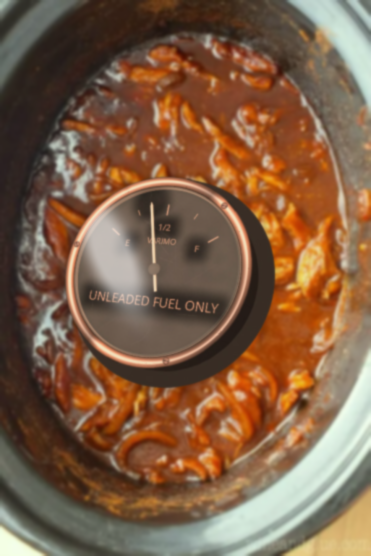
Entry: 0.375
